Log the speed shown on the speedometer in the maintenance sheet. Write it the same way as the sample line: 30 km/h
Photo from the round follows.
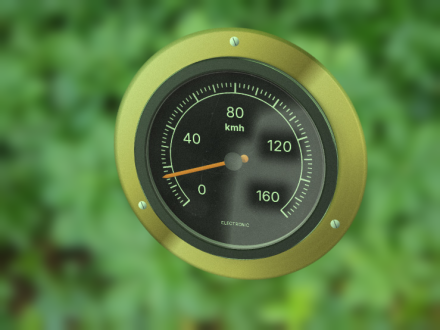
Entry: 16 km/h
